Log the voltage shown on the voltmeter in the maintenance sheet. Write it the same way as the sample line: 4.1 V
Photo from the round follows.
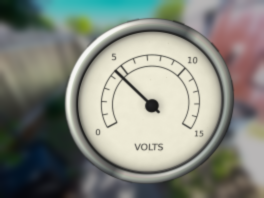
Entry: 4.5 V
